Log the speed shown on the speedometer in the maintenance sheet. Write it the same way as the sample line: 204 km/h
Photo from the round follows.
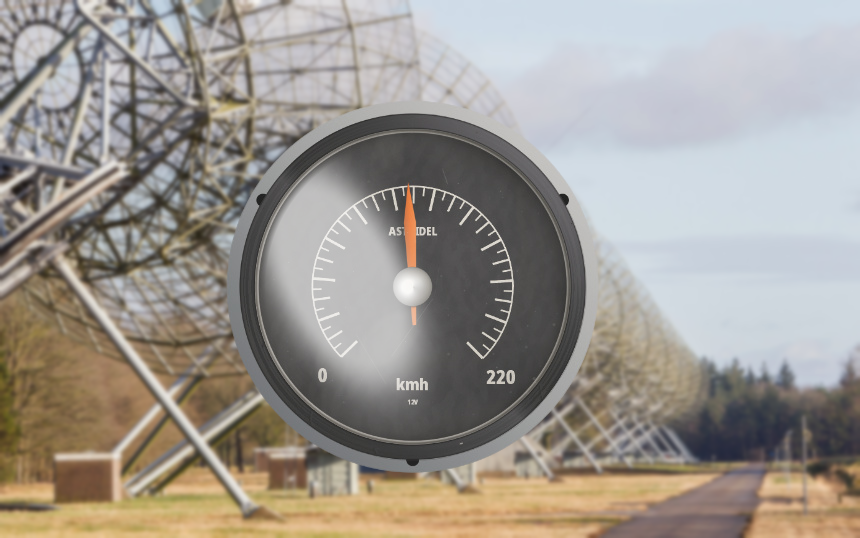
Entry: 107.5 km/h
